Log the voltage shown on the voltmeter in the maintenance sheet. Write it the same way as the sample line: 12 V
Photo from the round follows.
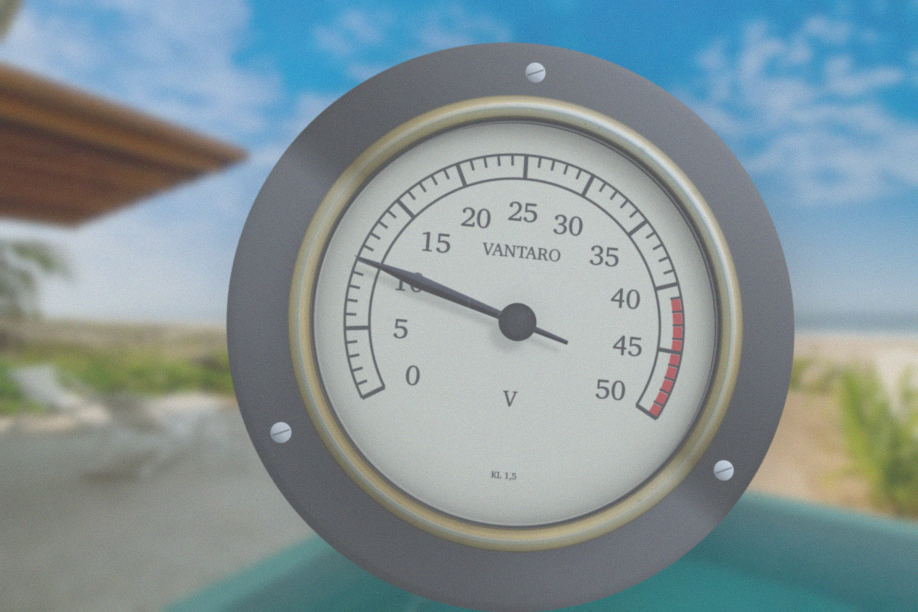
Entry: 10 V
